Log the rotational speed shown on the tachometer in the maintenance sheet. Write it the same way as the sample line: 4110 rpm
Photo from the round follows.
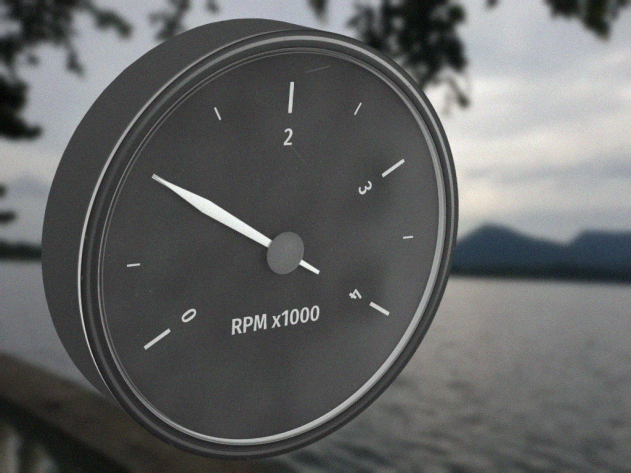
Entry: 1000 rpm
